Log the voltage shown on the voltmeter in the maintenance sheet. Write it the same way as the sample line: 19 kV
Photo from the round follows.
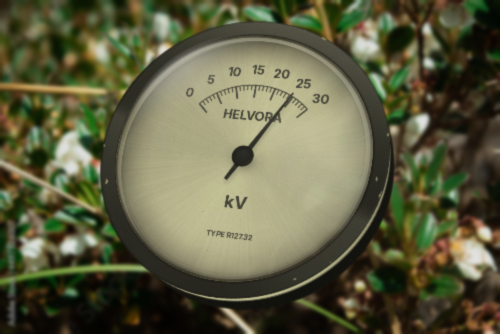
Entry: 25 kV
